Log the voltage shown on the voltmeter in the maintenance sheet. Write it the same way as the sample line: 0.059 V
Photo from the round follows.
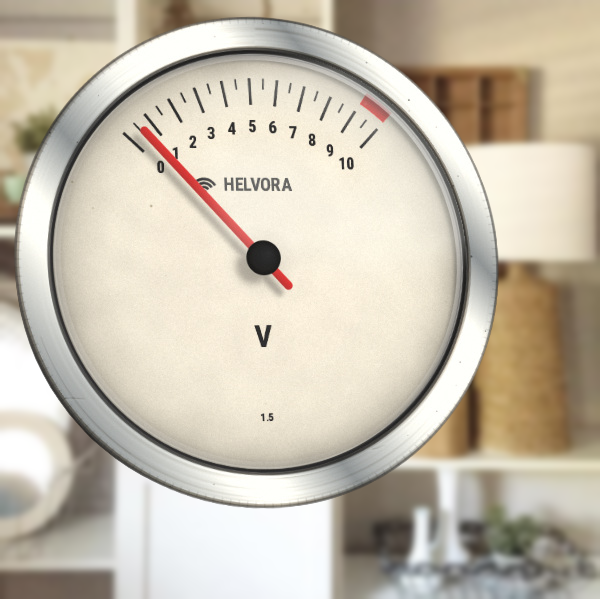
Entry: 0.5 V
